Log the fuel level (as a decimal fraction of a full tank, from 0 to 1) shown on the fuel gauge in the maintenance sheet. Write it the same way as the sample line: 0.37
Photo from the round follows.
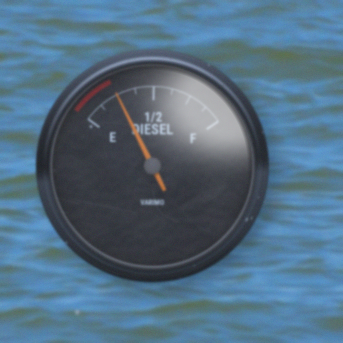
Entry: 0.25
